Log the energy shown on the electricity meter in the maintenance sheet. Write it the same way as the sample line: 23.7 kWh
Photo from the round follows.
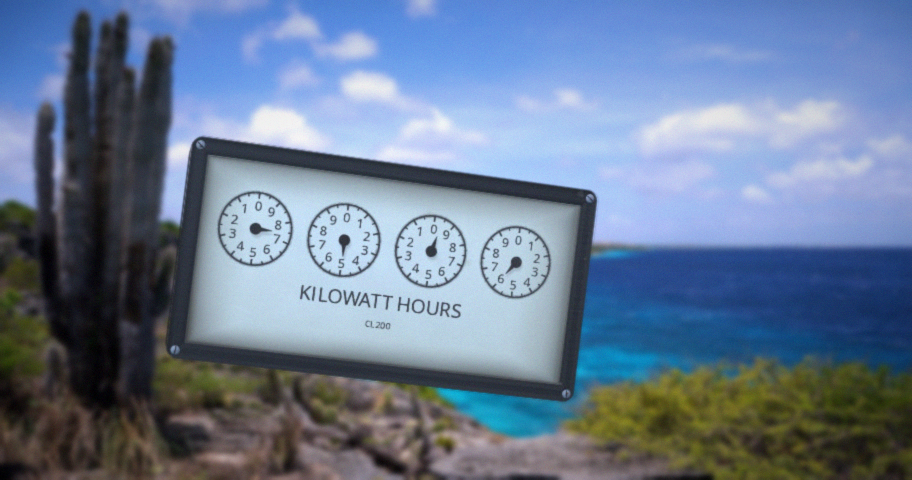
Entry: 7496 kWh
